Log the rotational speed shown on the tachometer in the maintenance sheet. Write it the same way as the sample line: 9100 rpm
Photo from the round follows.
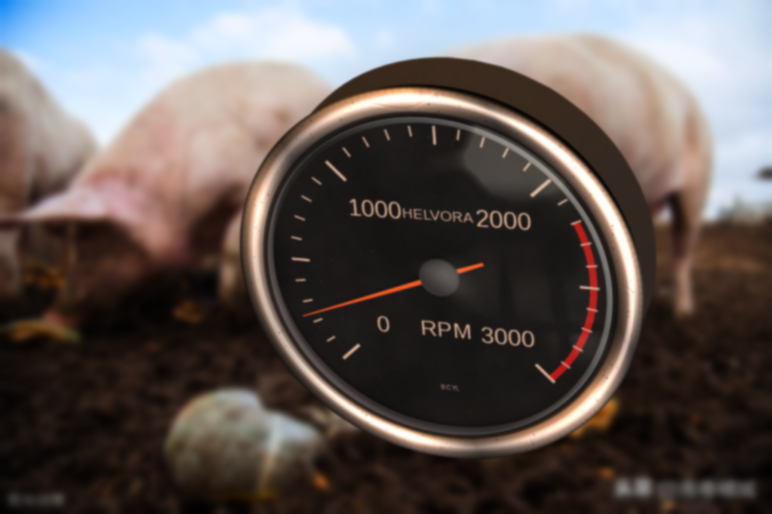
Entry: 250 rpm
